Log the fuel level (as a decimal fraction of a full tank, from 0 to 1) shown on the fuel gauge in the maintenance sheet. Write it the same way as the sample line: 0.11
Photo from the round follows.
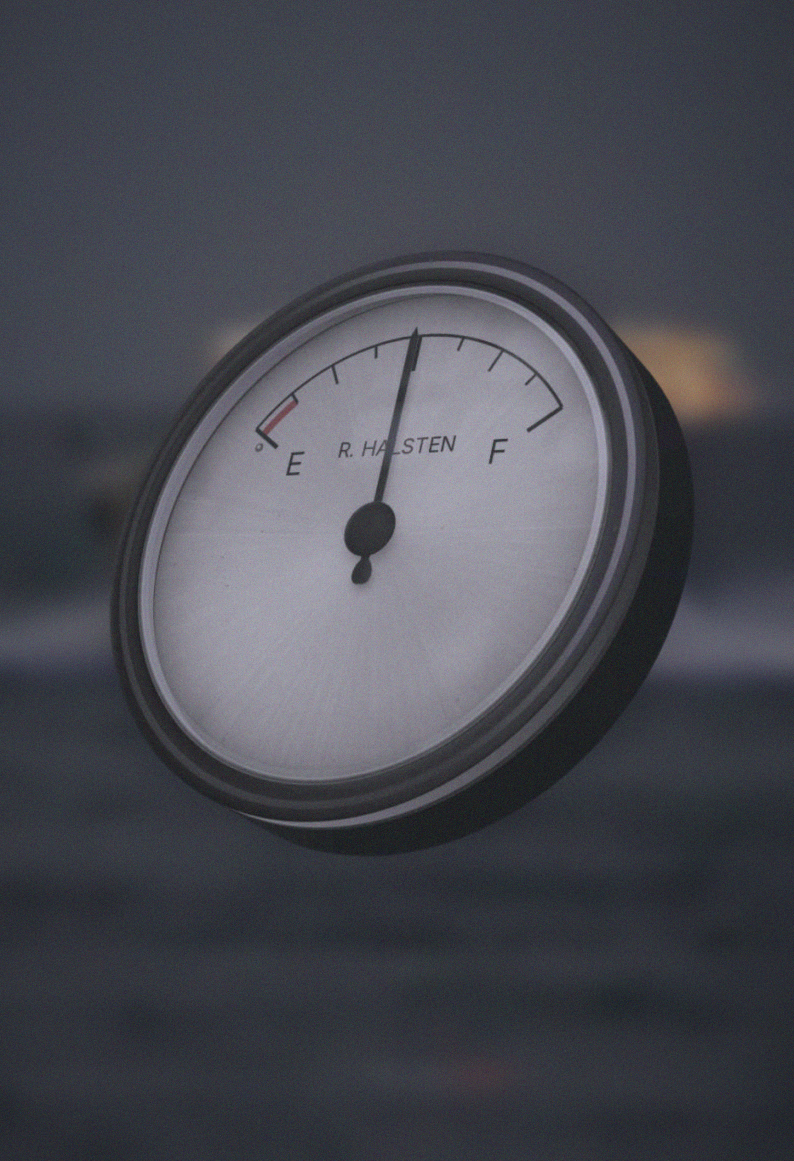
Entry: 0.5
